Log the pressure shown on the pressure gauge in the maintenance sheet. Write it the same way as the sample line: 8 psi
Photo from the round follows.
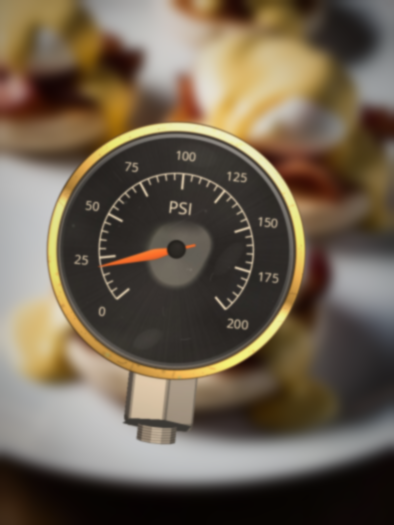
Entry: 20 psi
